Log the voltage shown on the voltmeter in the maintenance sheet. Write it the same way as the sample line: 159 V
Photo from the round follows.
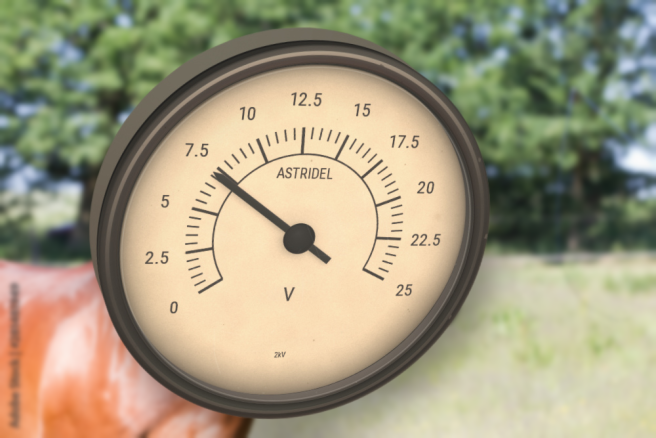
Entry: 7.25 V
